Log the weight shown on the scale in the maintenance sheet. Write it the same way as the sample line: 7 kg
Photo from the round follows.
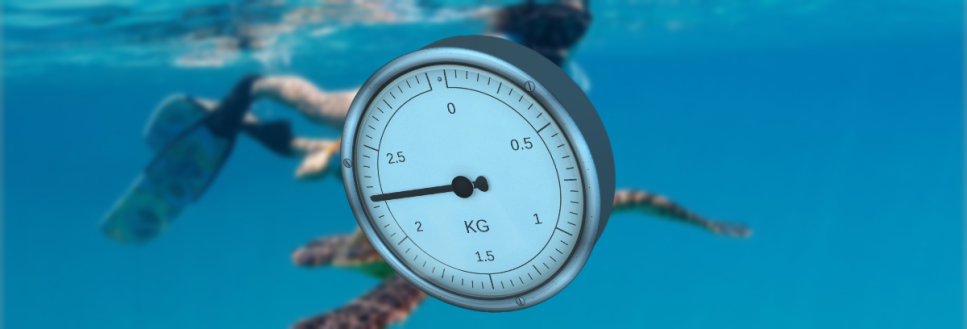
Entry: 2.25 kg
